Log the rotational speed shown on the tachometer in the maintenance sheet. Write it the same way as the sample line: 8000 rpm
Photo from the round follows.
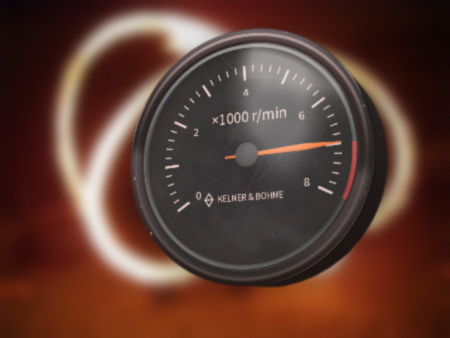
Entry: 7000 rpm
